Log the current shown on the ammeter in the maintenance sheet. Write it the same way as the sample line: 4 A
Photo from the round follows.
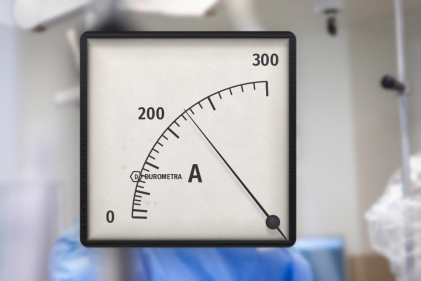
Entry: 225 A
